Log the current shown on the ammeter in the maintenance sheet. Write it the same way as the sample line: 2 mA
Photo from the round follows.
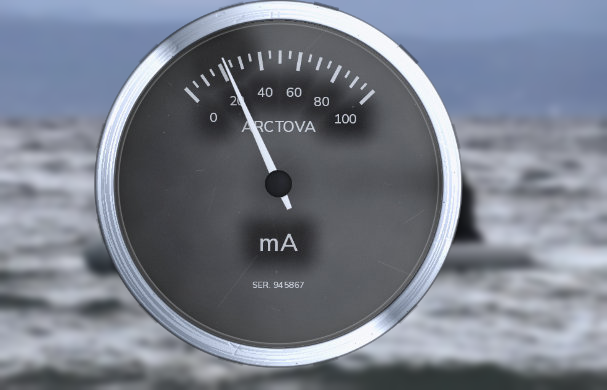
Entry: 22.5 mA
